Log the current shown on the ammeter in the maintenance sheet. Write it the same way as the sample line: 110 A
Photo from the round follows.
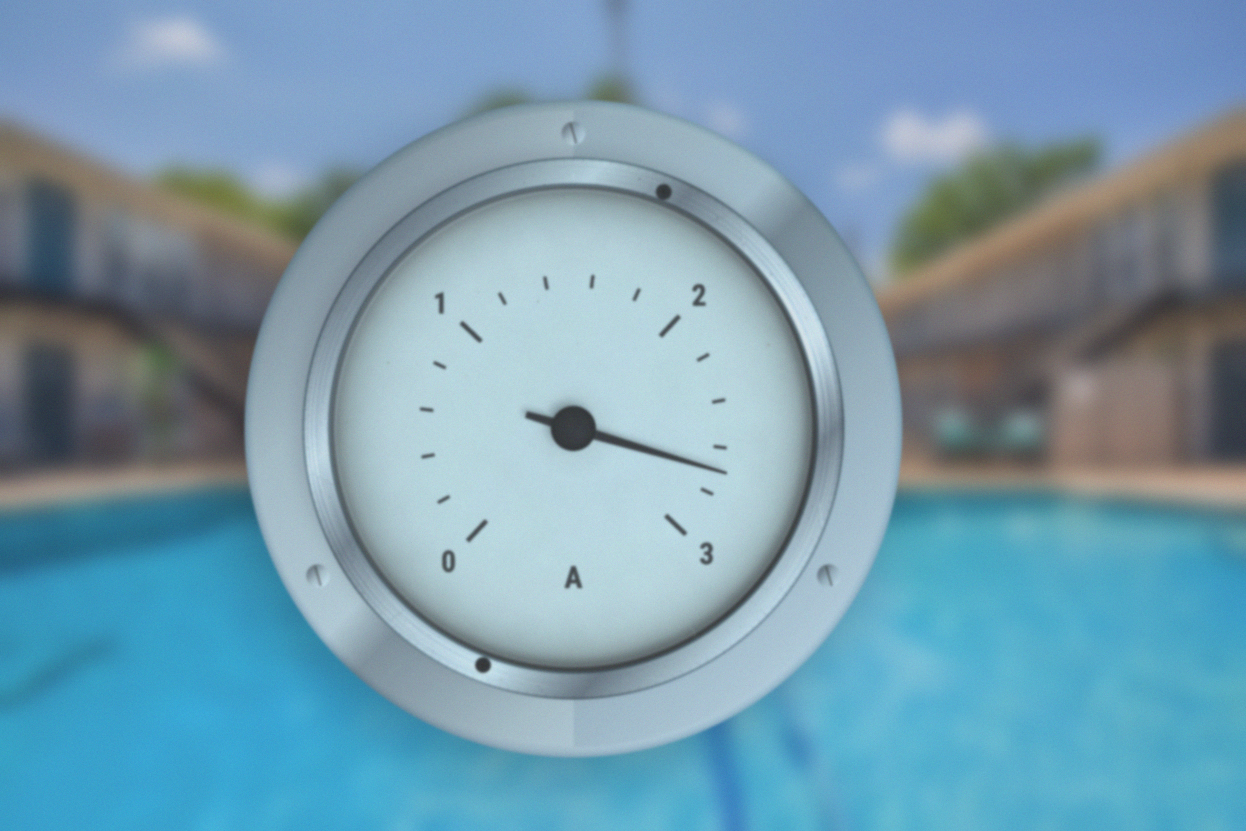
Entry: 2.7 A
